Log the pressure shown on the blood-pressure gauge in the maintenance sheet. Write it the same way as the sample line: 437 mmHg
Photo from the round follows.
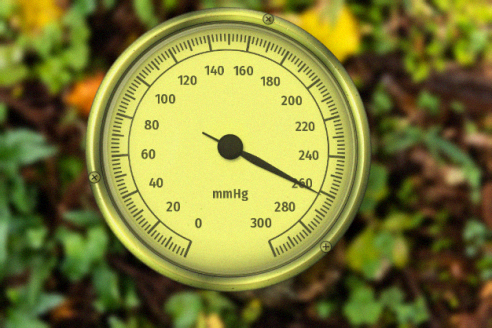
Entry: 262 mmHg
